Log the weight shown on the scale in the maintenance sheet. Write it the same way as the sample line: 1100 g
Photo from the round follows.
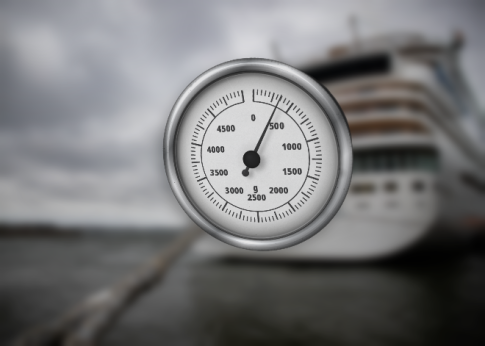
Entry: 350 g
